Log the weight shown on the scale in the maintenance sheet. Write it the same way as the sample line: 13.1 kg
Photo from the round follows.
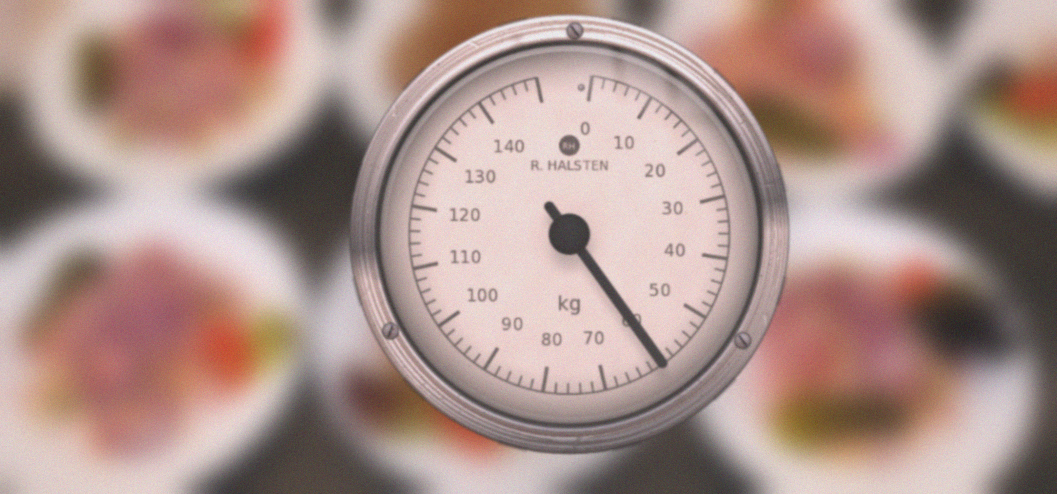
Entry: 60 kg
